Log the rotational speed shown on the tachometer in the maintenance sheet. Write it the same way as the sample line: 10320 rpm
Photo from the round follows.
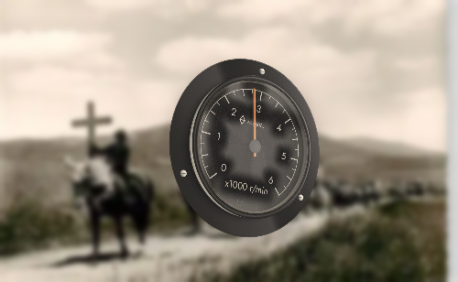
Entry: 2750 rpm
